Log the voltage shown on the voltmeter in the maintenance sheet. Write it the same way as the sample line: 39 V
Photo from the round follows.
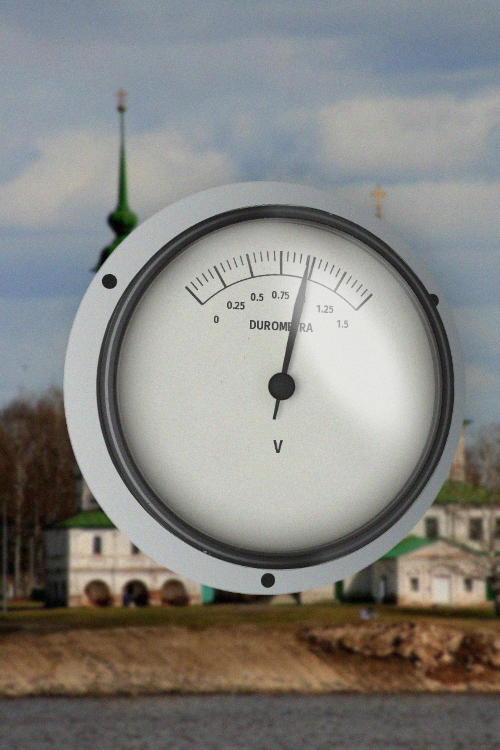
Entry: 0.95 V
